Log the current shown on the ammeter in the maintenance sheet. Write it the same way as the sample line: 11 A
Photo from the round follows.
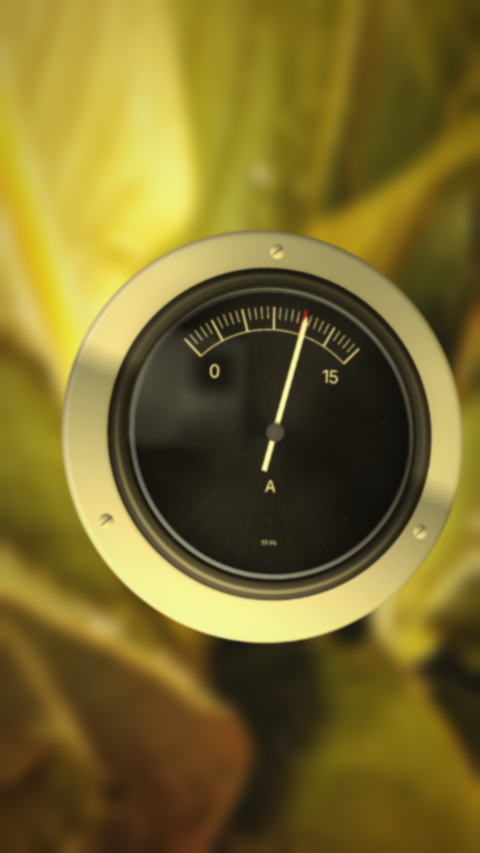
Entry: 10 A
